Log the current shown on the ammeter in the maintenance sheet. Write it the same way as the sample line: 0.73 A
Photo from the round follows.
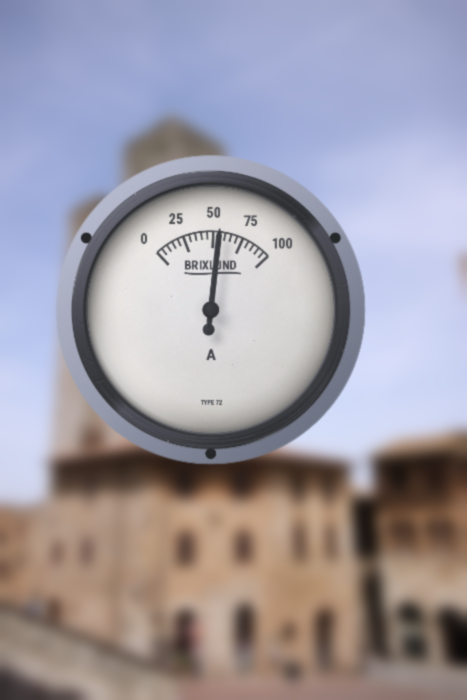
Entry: 55 A
